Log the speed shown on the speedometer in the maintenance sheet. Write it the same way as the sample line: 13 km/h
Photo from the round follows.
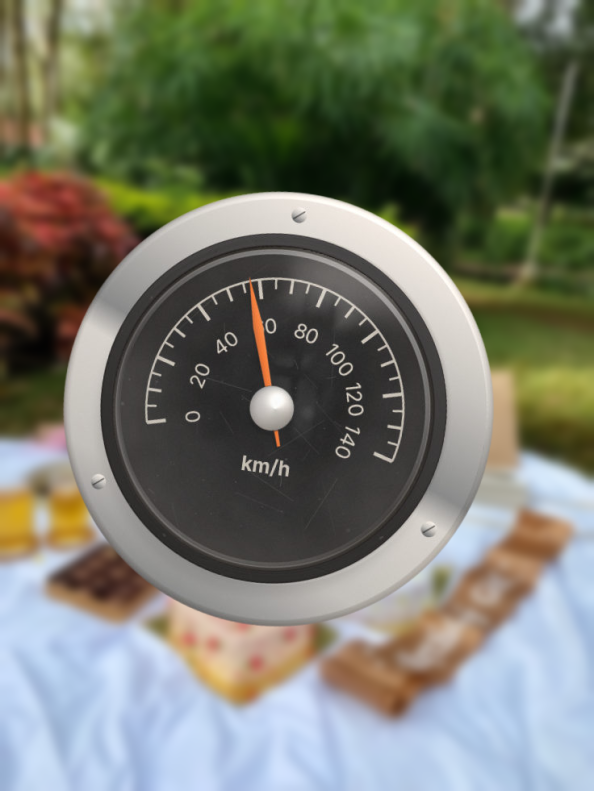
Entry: 57.5 km/h
